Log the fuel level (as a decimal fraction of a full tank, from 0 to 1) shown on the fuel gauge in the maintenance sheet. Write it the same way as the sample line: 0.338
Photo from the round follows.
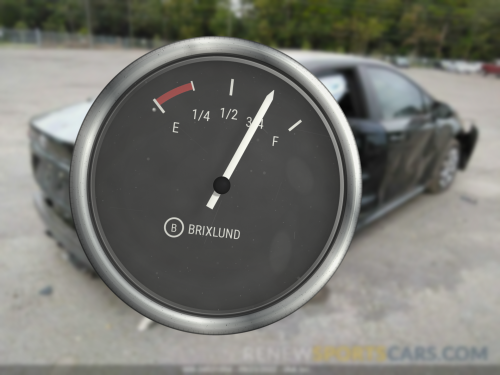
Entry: 0.75
